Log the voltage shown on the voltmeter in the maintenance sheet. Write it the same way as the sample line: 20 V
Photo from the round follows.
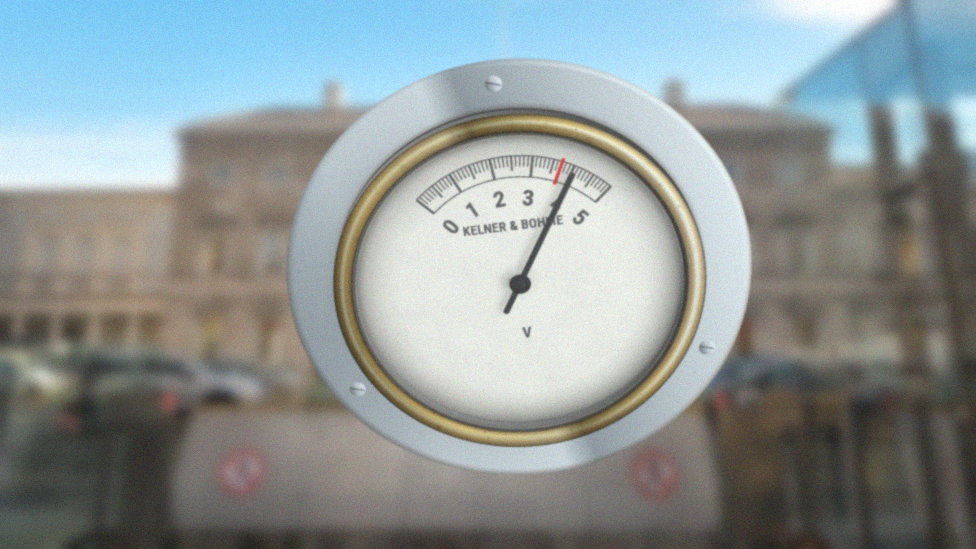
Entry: 4 V
